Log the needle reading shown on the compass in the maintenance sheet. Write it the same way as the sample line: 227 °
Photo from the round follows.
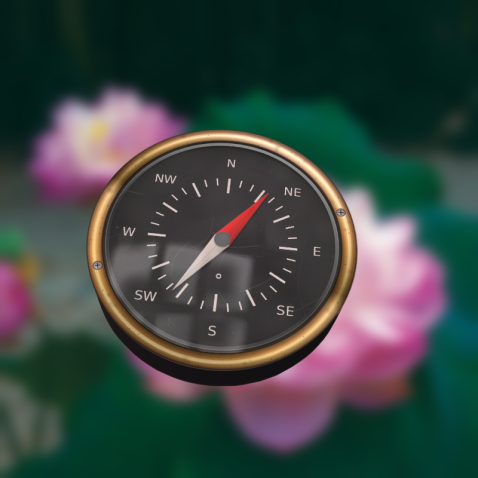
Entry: 35 °
